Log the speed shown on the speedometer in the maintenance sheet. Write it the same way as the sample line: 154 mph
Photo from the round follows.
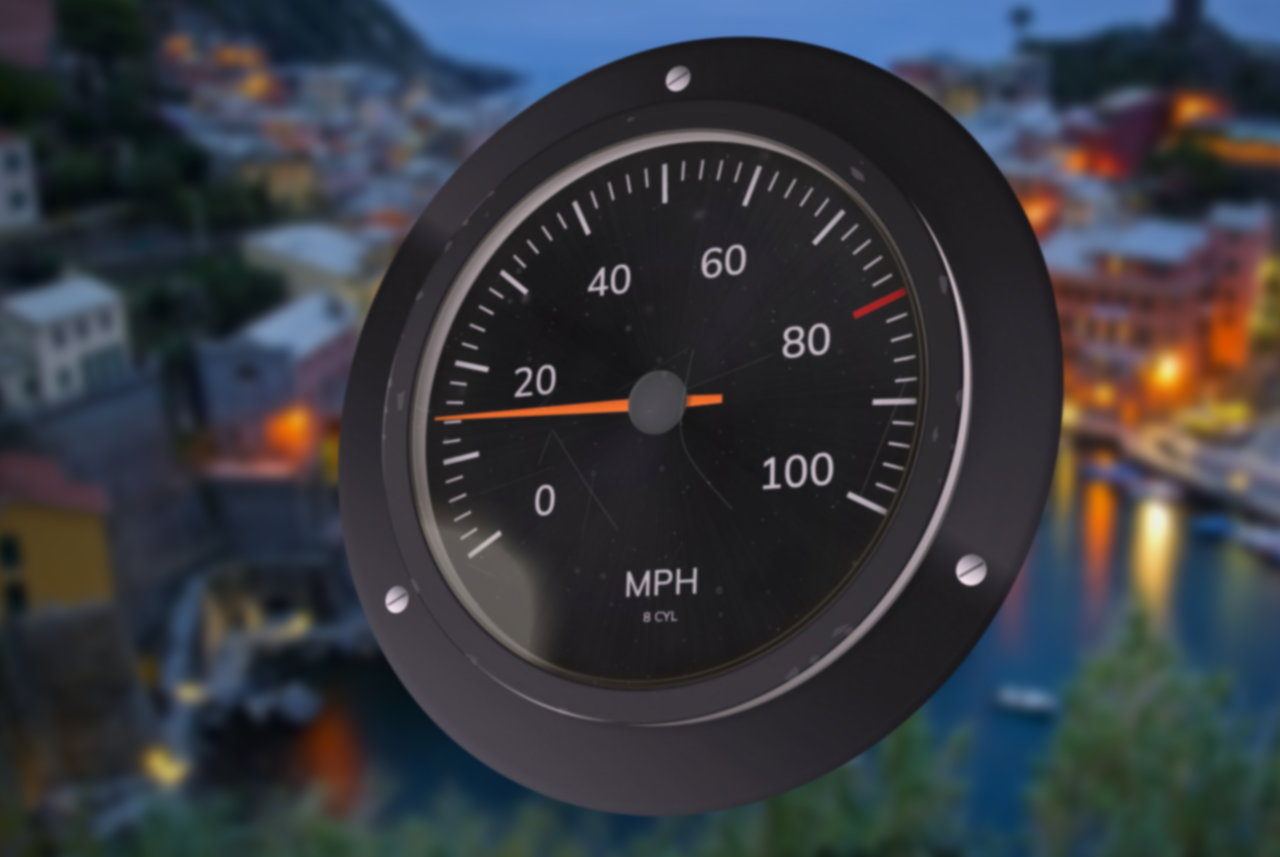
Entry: 14 mph
